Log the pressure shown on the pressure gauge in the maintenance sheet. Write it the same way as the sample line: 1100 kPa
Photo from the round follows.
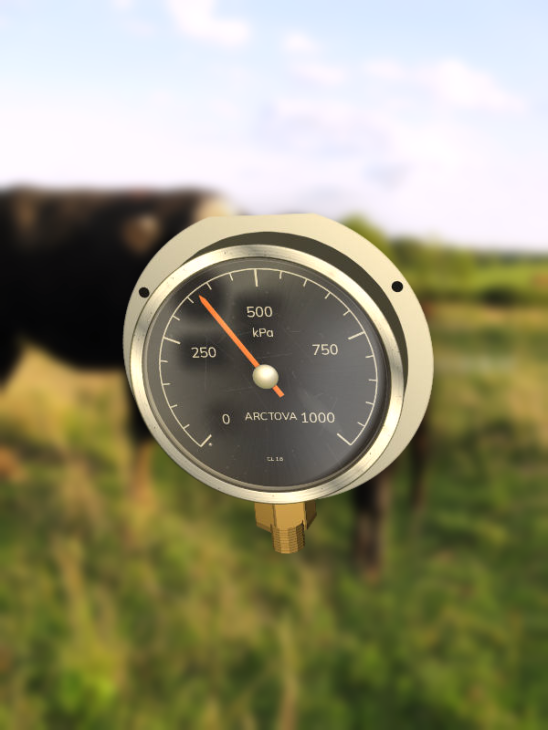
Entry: 375 kPa
